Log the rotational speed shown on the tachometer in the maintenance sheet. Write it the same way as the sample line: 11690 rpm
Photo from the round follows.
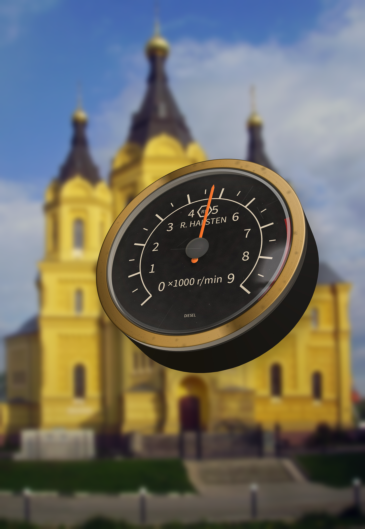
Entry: 4750 rpm
